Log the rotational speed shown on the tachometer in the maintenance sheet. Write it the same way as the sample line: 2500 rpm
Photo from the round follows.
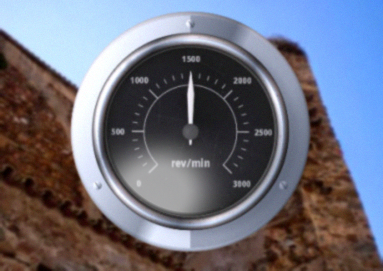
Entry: 1500 rpm
